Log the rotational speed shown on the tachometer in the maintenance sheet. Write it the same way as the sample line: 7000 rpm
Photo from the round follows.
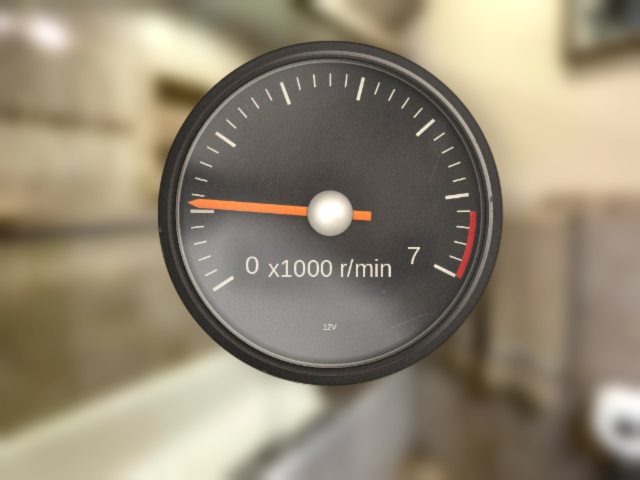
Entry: 1100 rpm
